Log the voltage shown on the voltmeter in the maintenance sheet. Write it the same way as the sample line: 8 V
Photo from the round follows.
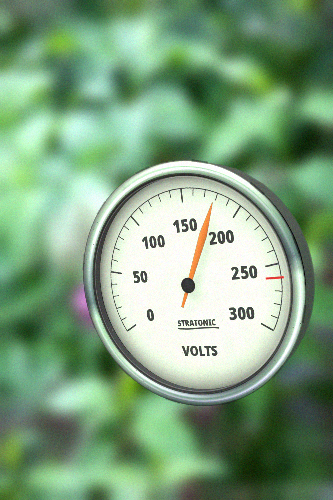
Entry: 180 V
